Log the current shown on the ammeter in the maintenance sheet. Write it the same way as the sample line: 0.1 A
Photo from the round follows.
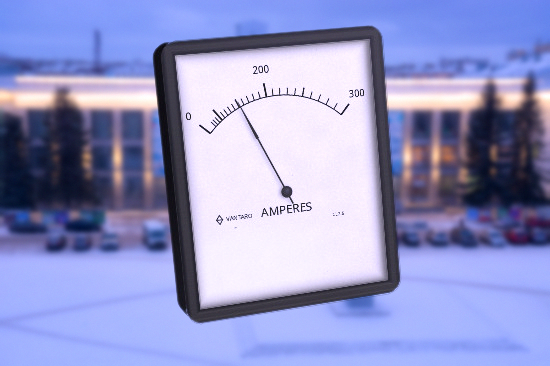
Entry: 150 A
